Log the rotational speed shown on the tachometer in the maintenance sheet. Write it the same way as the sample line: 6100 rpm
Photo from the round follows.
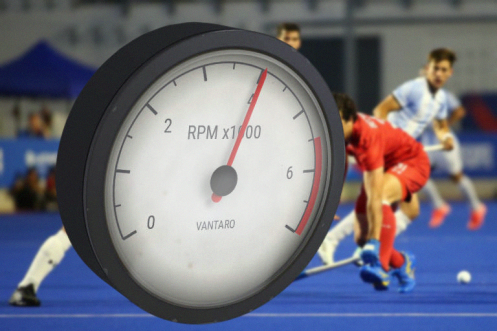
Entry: 4000 rpm
